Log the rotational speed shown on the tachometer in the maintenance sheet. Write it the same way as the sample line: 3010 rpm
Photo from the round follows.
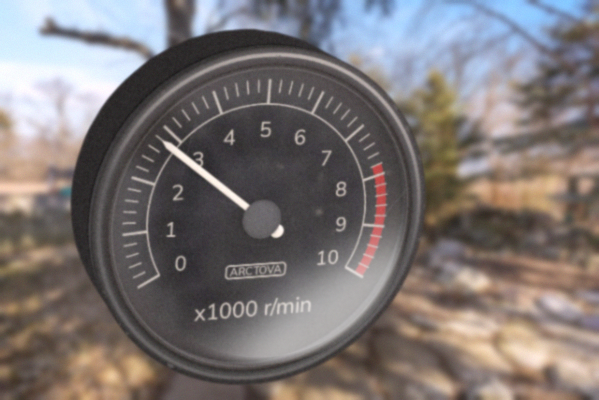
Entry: 2800 rpm
